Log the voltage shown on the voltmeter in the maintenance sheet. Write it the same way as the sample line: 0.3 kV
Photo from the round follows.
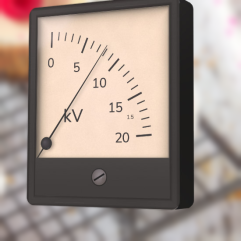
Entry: 8 kV
